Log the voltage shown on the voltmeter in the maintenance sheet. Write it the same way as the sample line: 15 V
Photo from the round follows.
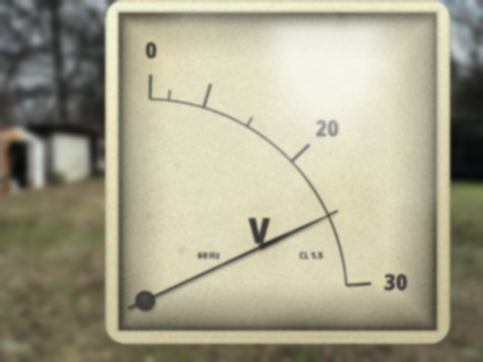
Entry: 25 V
